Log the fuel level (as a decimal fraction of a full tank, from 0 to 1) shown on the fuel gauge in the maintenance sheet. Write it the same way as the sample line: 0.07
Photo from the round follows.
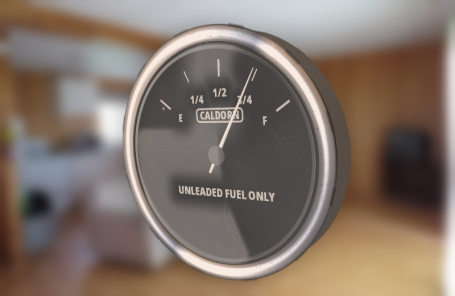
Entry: 0.75
